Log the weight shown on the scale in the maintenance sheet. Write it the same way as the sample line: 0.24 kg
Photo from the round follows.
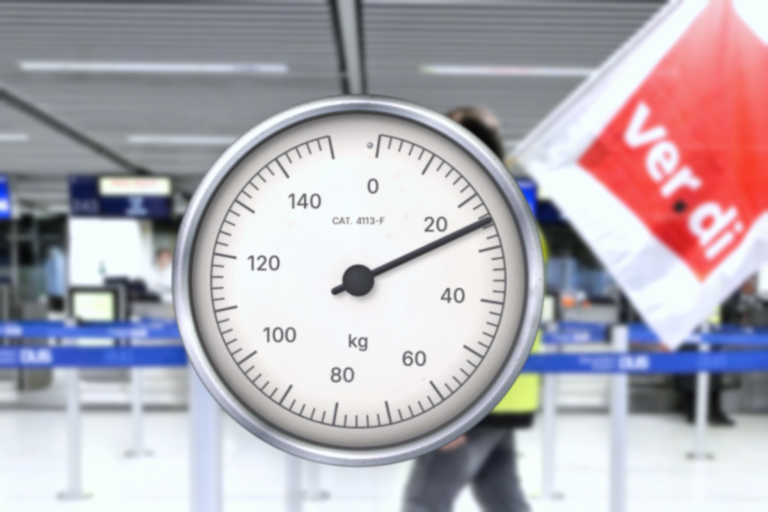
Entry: 25 kg
